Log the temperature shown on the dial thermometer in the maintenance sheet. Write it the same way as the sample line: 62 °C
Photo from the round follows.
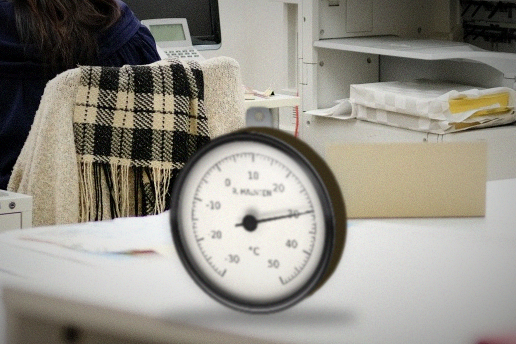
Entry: 30 °C
